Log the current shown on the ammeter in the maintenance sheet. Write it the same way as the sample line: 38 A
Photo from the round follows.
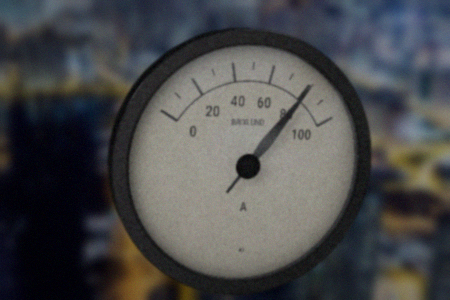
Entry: 80 A
